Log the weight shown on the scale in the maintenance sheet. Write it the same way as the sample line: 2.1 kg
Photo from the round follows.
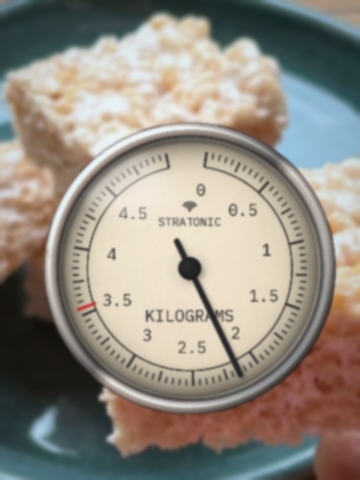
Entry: 2.15 kg
